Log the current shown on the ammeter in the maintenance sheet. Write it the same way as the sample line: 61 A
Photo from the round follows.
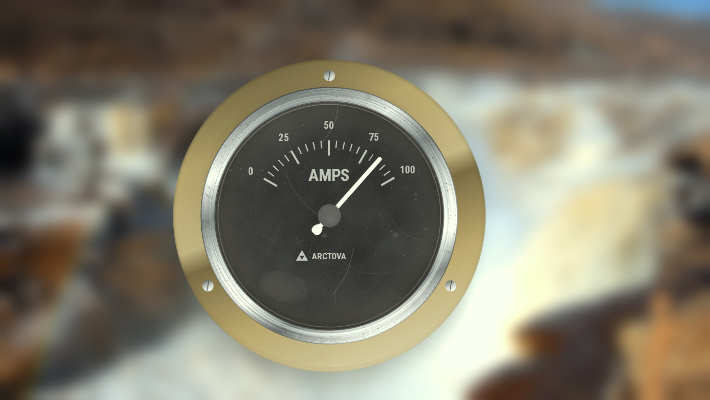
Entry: 85 A
